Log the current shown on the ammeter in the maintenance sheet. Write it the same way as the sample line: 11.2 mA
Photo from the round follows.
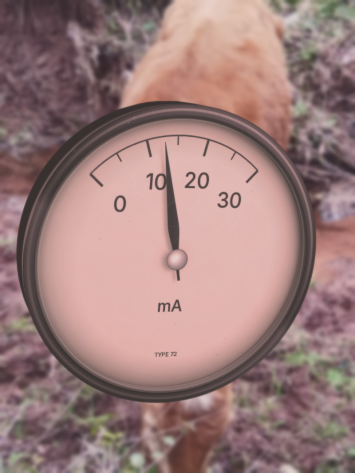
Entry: 12.5 mA
